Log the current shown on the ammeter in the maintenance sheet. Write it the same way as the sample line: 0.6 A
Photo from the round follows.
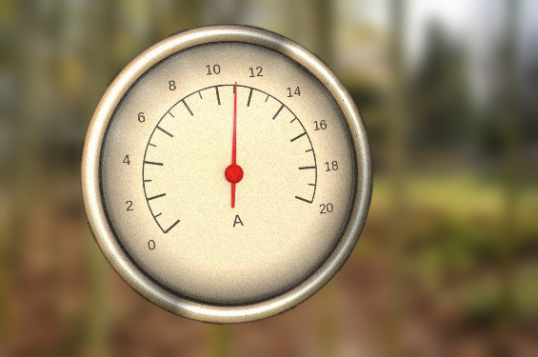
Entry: 11 A
